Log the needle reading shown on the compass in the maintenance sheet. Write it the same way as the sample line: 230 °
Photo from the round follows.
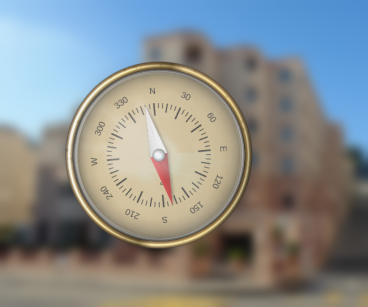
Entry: 170 °
